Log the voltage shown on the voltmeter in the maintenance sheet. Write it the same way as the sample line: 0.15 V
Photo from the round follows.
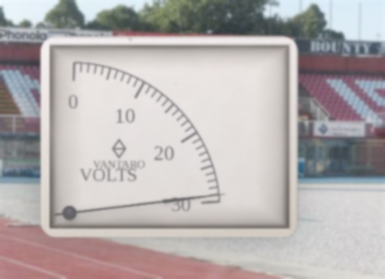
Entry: 29 V
